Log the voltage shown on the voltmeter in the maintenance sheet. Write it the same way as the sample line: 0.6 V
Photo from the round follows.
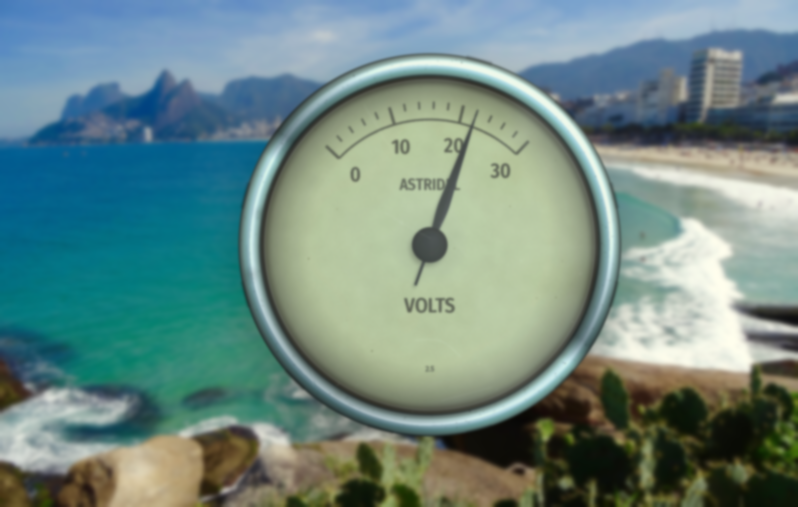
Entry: 22 V
